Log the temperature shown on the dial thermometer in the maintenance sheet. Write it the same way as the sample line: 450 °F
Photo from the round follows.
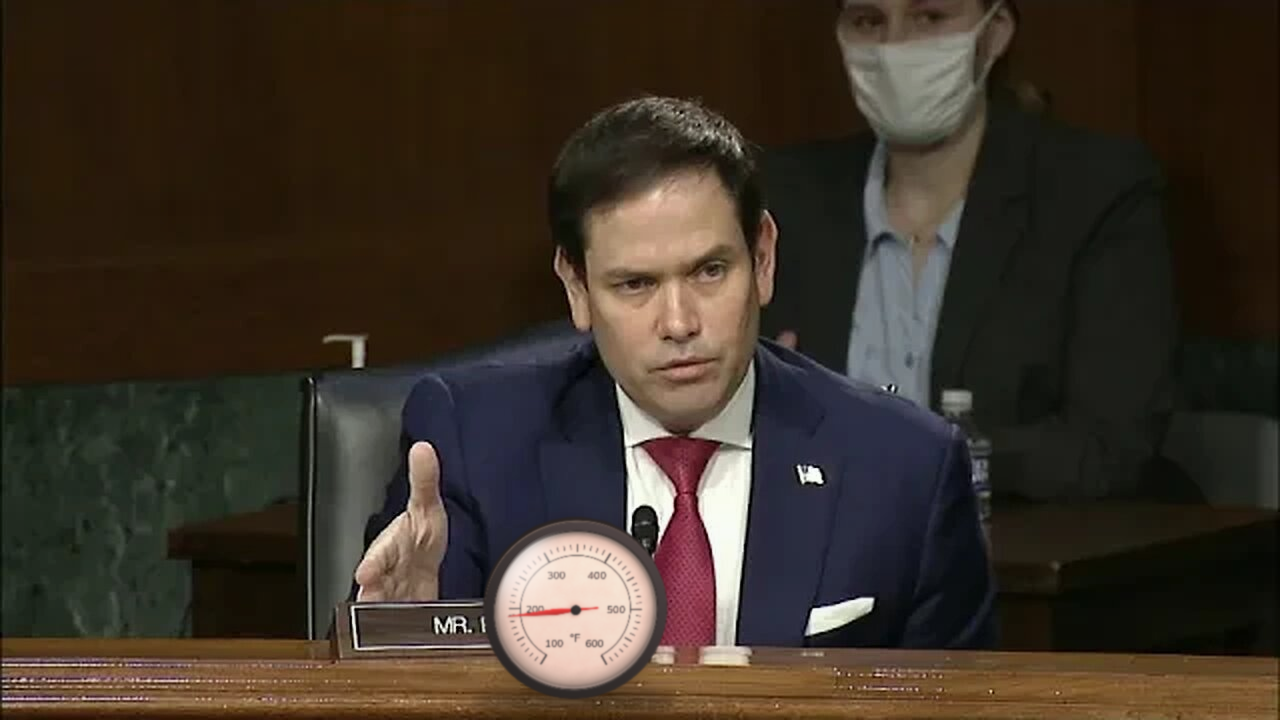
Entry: 190 °F
